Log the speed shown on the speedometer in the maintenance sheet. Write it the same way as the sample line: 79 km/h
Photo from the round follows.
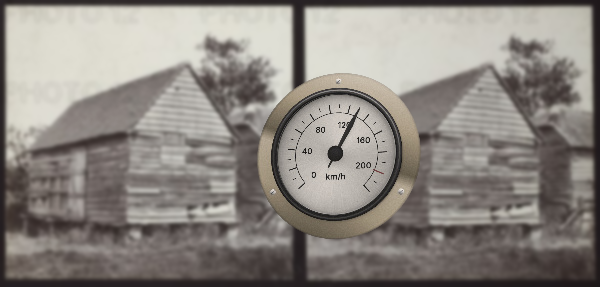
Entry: 130 km/h
